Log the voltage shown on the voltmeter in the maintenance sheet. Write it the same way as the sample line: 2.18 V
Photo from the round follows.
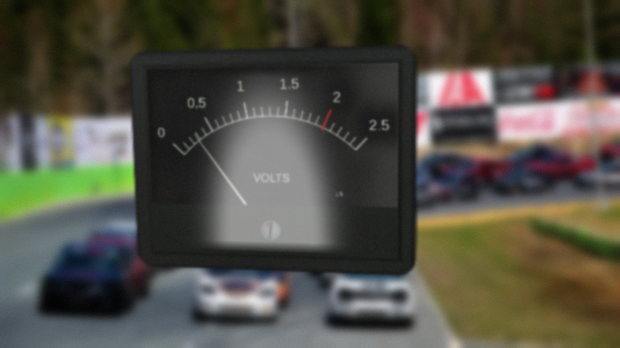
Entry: 0.3 V
